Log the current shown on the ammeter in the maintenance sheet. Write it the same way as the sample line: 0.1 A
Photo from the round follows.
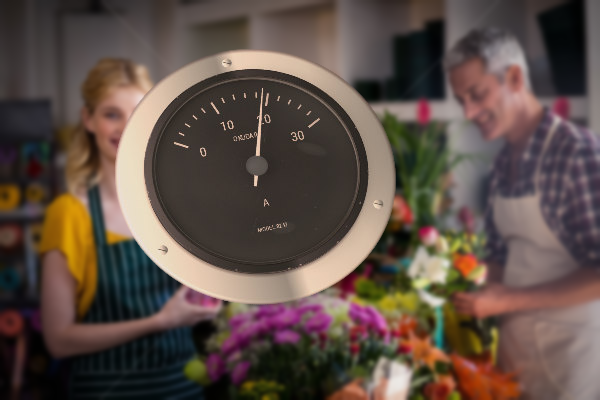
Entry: 19 A
